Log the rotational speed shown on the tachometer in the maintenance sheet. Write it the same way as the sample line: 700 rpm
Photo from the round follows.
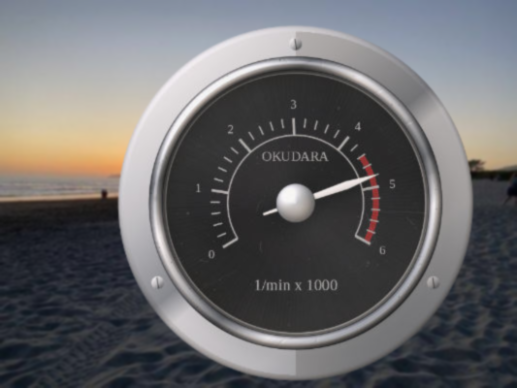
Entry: 4800 rpm
